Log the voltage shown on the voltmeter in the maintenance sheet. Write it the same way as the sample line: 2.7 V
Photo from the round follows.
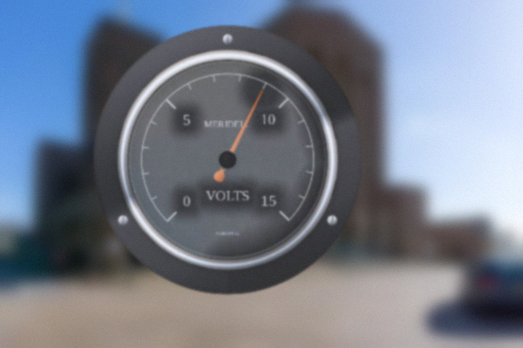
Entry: 9 V
